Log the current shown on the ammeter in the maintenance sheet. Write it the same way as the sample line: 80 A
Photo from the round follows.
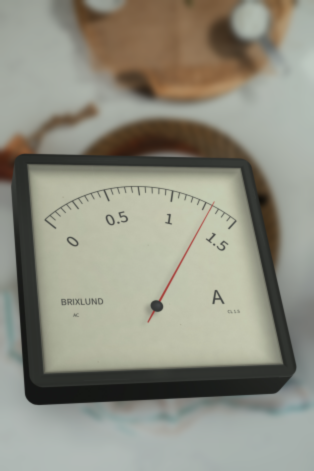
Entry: 1.3 A
